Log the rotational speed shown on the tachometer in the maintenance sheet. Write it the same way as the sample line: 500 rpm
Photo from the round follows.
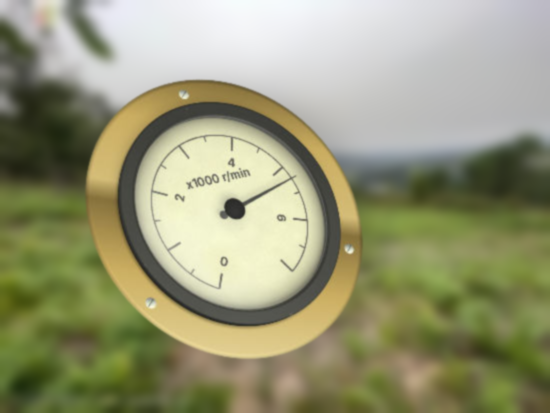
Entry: 5250 rpm
